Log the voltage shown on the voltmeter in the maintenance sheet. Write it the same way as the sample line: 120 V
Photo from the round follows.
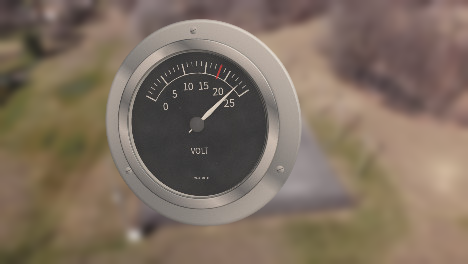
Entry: 23 V
